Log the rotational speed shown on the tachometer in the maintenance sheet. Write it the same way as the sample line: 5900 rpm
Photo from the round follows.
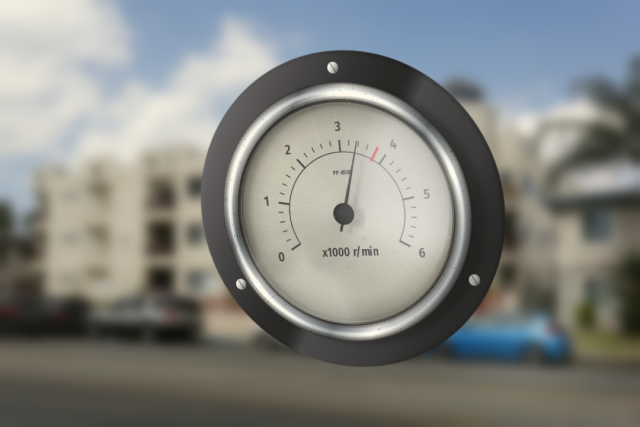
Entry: 3400 rpm
